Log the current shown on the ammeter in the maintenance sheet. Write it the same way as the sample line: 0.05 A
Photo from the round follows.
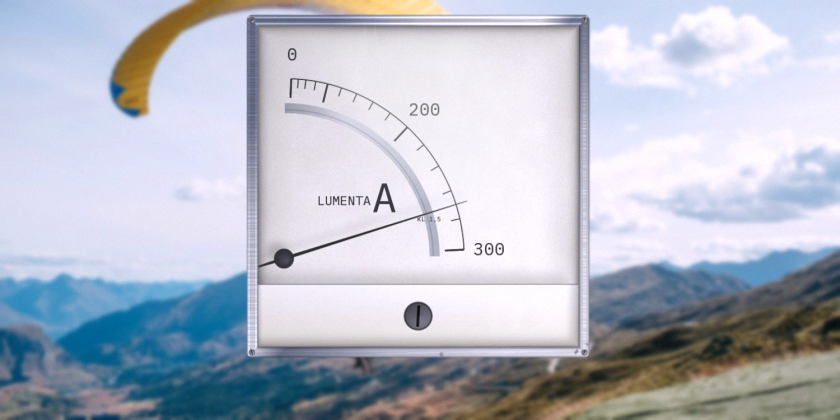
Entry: 270 A
